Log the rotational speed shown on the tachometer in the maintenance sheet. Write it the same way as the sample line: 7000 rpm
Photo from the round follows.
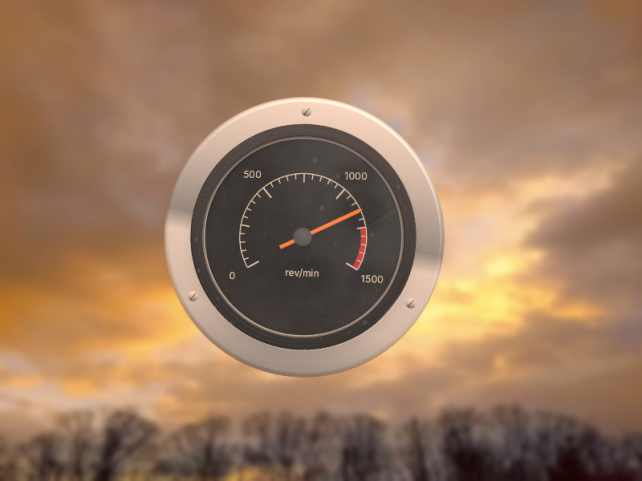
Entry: 1150 rpm
